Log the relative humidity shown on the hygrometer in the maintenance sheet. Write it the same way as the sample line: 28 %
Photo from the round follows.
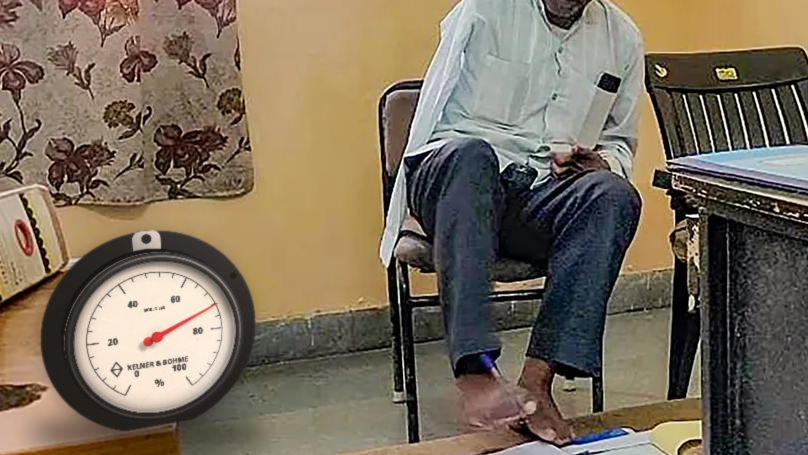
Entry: 72 %
